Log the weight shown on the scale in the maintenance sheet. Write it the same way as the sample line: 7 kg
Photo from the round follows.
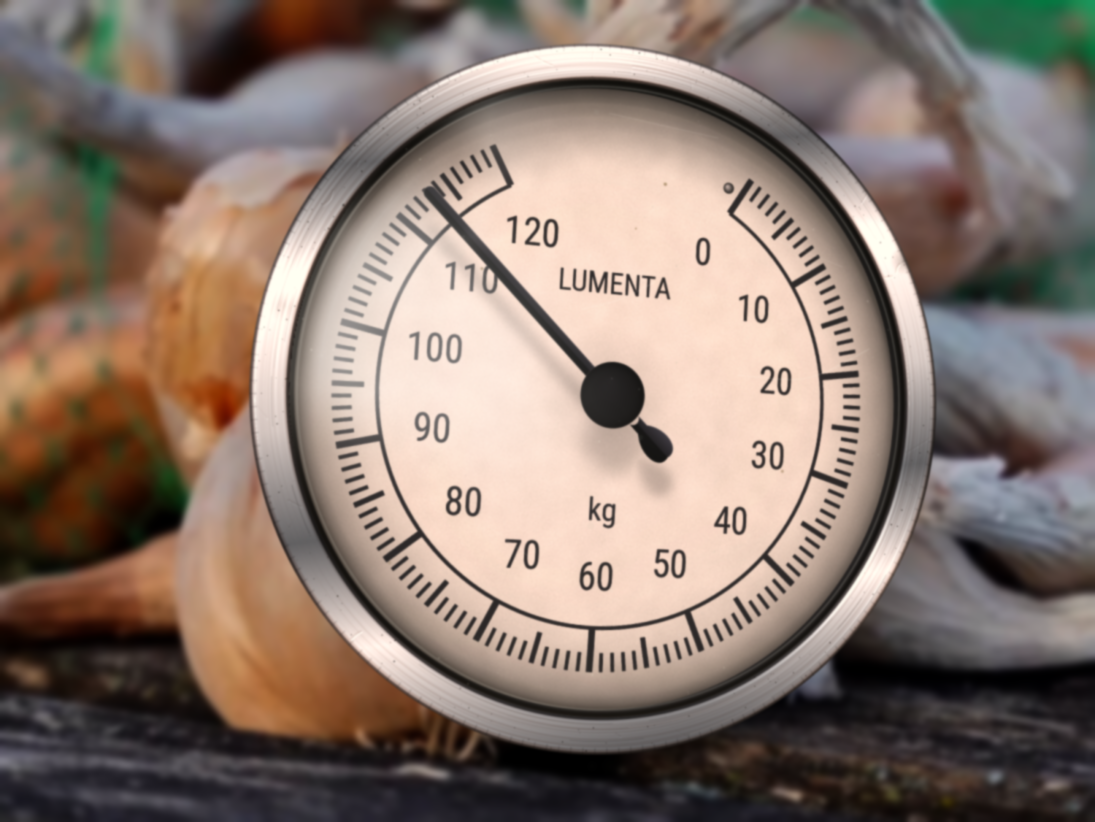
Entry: 113 kg
